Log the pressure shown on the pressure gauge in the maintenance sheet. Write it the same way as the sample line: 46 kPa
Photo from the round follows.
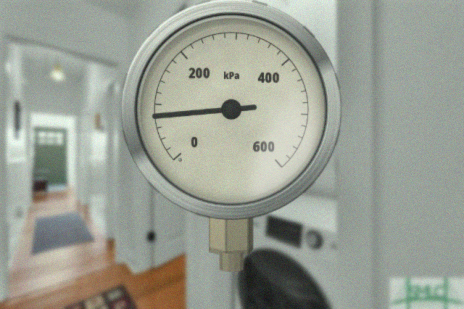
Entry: 80 kPa
